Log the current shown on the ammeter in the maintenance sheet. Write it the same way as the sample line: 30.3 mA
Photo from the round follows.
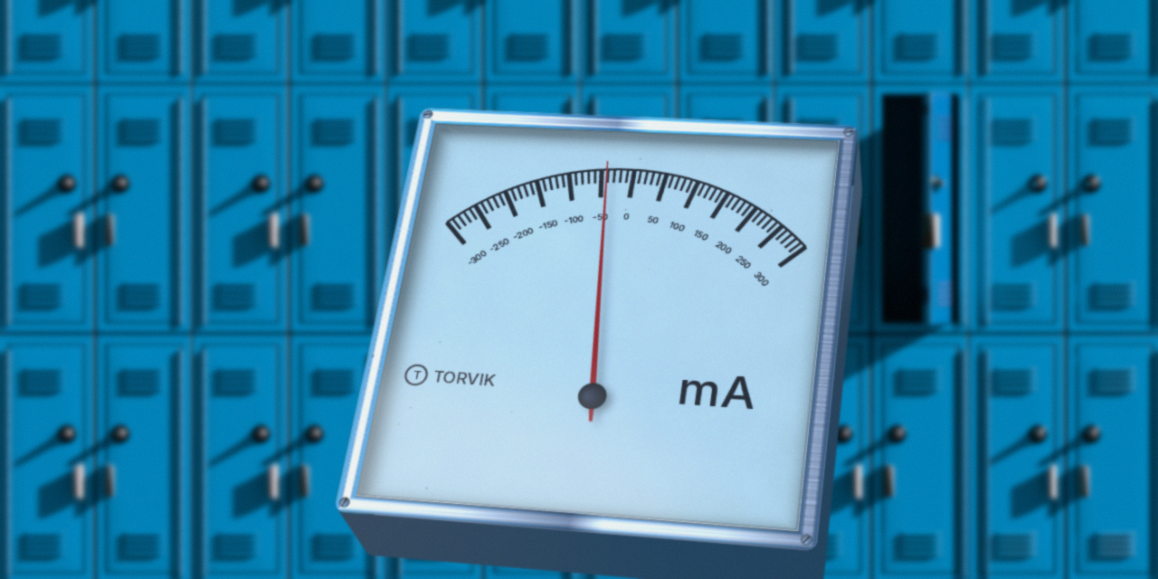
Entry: -40 mA
